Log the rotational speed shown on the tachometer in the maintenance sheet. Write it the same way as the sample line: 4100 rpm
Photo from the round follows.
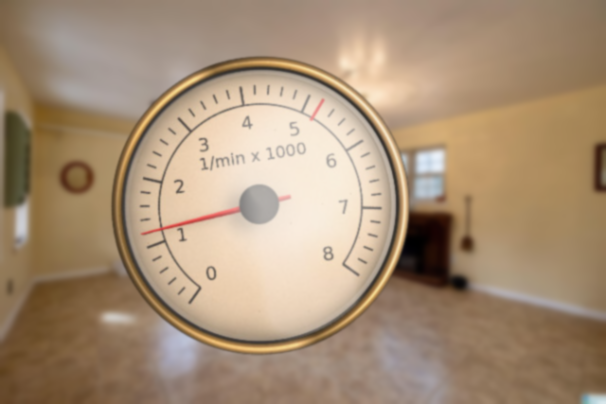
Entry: 1200 rpm
